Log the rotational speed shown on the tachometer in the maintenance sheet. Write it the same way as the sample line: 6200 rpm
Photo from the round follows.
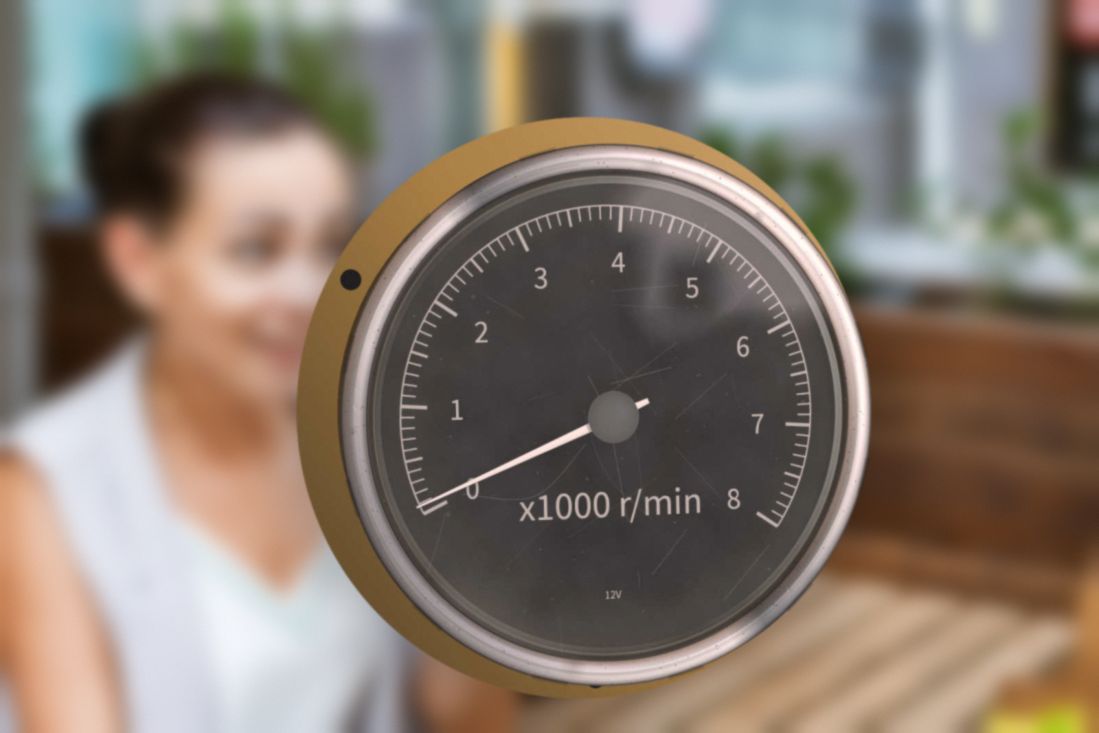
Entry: 100 rpm
